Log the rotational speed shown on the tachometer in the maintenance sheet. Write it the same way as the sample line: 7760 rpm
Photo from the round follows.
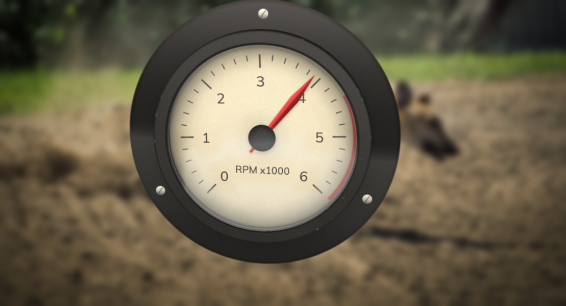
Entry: 3900 rpm
